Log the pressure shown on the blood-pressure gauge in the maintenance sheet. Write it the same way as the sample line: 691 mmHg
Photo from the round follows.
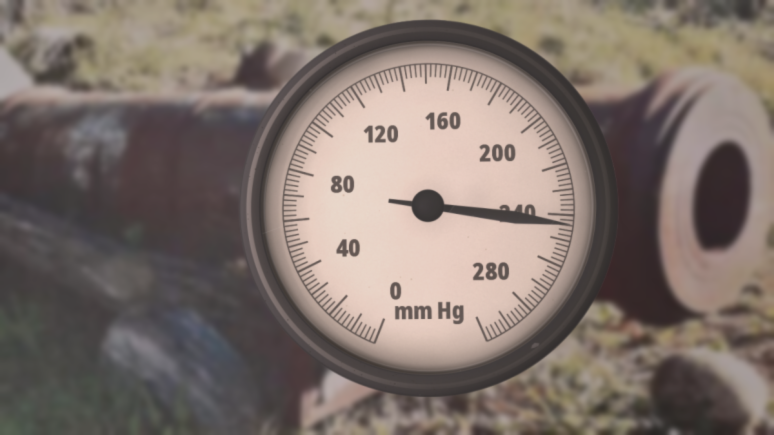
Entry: 244 mmHg
